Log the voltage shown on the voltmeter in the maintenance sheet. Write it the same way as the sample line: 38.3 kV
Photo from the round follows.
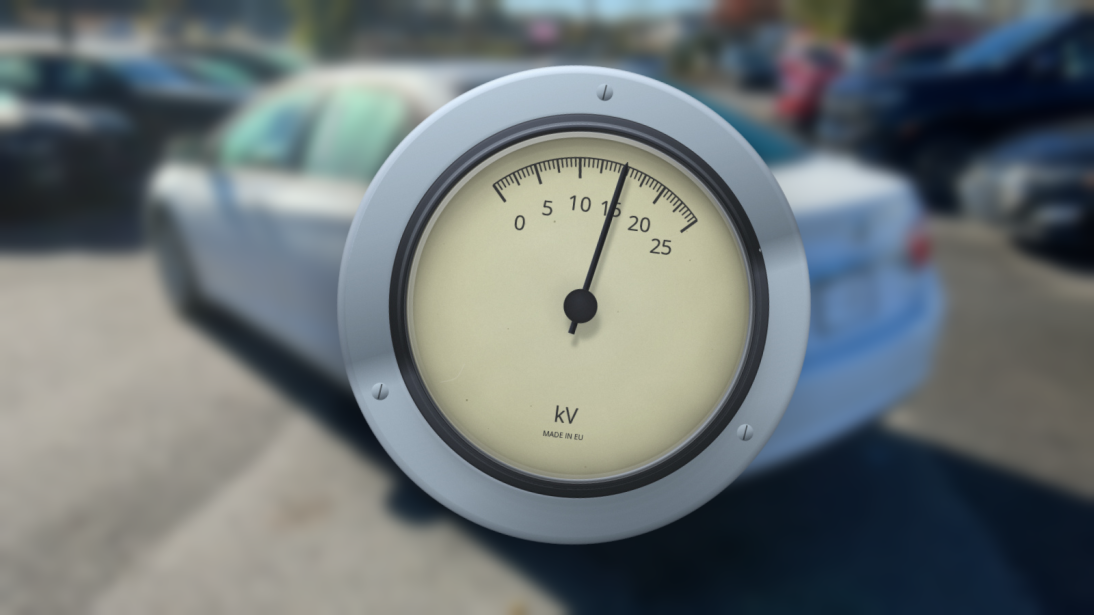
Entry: 15 kV
